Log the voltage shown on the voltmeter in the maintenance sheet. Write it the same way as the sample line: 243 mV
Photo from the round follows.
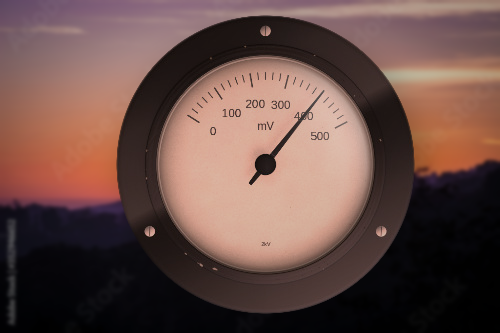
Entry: 400 mV
